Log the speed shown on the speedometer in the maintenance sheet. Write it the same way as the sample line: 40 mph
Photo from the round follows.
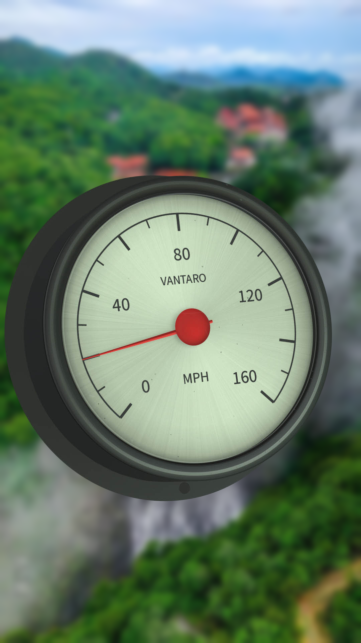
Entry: 20 mph
